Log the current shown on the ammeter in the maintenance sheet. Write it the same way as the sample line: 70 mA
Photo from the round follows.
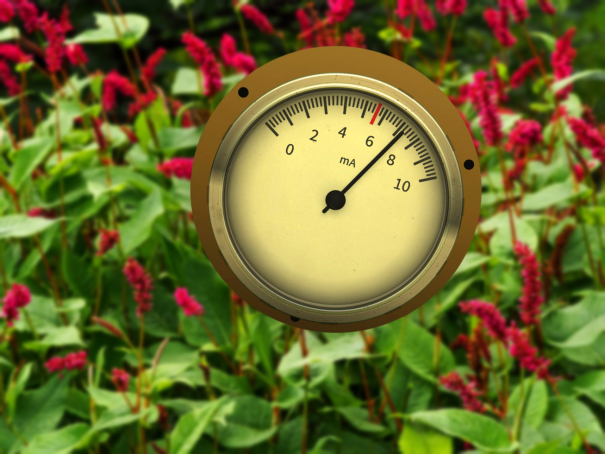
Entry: 7.2 mA
